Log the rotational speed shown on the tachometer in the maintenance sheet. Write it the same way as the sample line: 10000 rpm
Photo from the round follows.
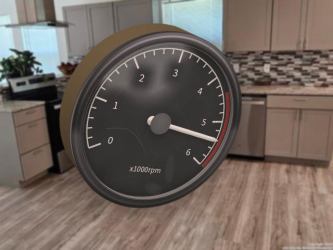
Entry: 5400 rpm
